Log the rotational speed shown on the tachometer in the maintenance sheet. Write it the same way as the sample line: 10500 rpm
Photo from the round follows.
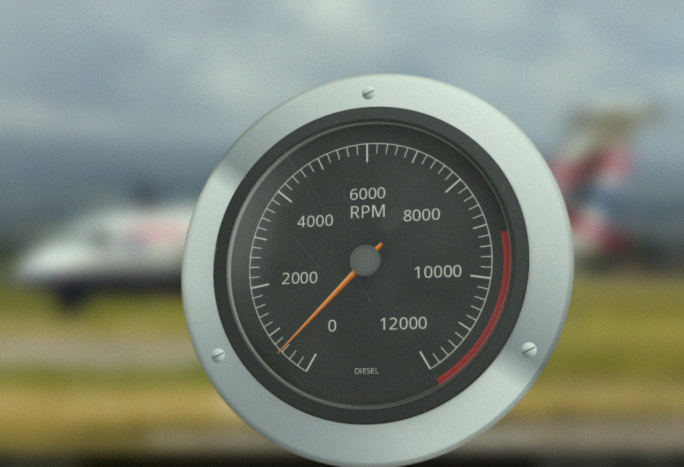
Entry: 600 rpm
